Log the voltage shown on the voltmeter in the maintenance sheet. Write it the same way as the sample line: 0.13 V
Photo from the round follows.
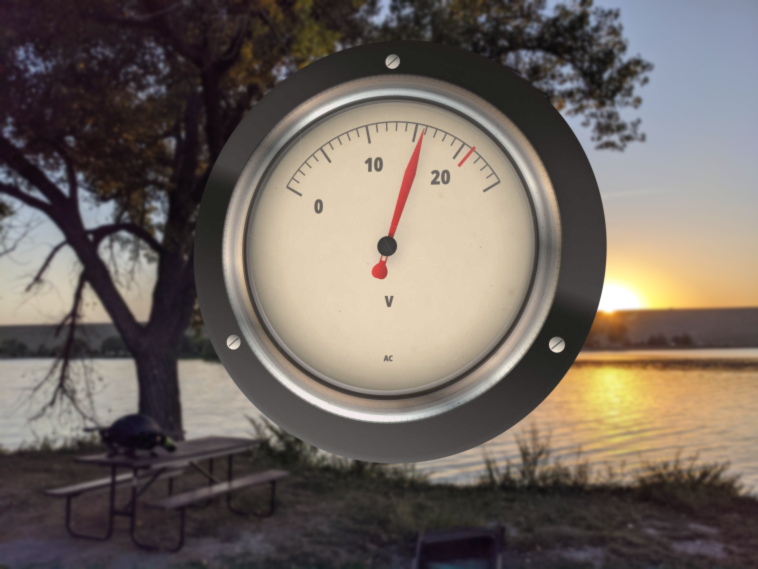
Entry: 16 V
